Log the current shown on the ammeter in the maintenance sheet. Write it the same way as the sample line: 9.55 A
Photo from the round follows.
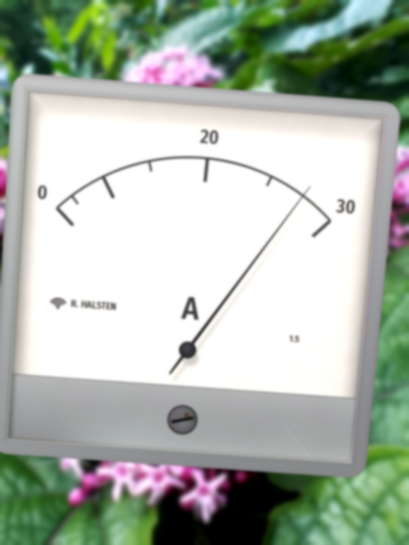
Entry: 27.5 A
